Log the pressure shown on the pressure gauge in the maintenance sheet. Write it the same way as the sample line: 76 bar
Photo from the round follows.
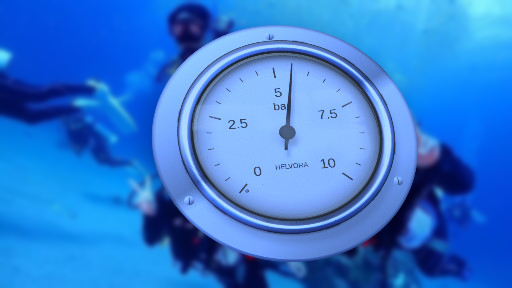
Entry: 5.5 bar
